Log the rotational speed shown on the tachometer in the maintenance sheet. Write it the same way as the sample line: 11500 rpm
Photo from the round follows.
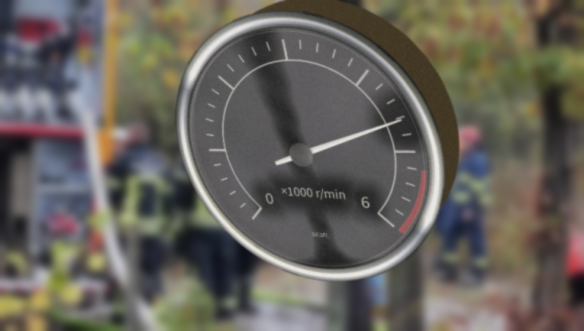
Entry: 4600 rpm
